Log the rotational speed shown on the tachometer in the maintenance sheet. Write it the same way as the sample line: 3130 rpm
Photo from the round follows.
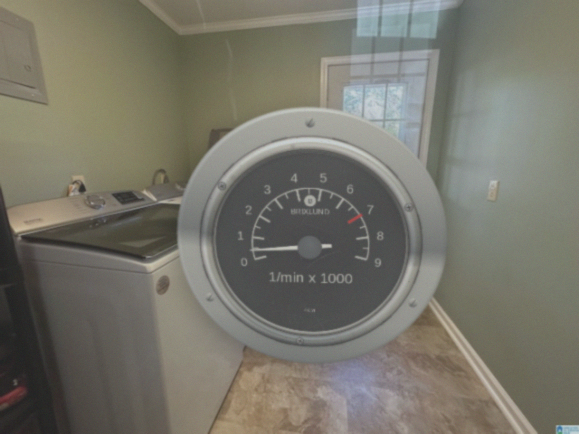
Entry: 500 rpm
